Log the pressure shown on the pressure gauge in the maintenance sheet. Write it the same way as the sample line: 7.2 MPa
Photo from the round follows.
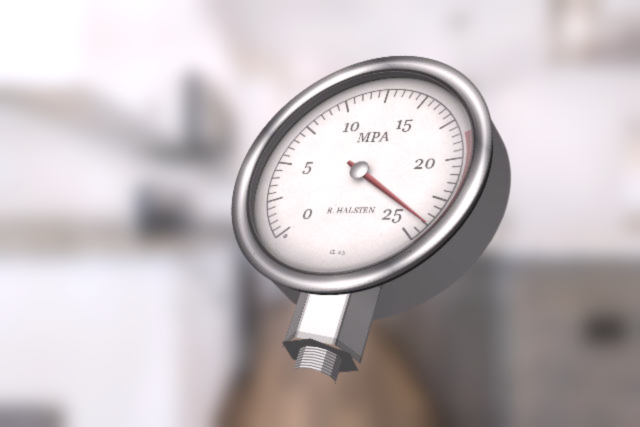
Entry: 24 MPa
